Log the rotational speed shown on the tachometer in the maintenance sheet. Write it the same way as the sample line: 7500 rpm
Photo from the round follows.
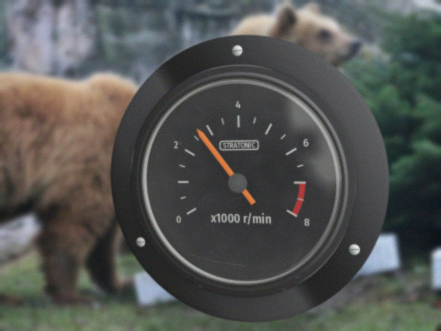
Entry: 2750 rpm
